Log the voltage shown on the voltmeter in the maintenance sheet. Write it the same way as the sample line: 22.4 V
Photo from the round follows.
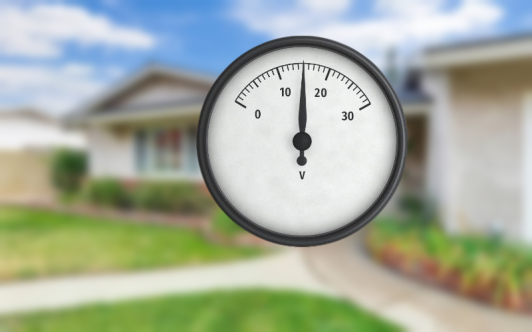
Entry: 15 V
